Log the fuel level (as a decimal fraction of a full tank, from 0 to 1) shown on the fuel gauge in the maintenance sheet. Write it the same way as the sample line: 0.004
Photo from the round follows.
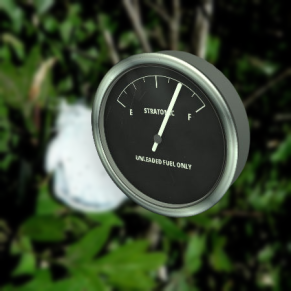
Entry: 0.75
